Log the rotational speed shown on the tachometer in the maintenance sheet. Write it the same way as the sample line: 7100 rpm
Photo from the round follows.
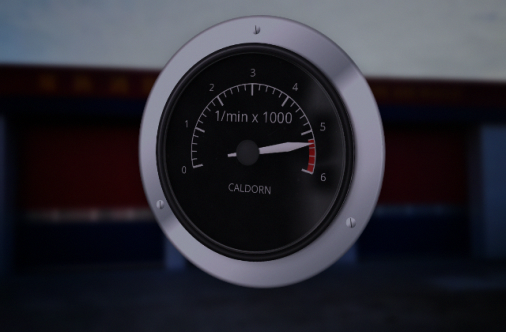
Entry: 5300 rpm
